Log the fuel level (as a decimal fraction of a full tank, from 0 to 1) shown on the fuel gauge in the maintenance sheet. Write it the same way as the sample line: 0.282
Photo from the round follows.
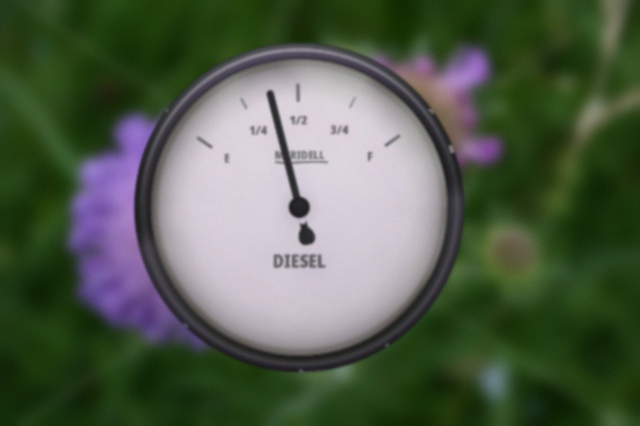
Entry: 0.375
